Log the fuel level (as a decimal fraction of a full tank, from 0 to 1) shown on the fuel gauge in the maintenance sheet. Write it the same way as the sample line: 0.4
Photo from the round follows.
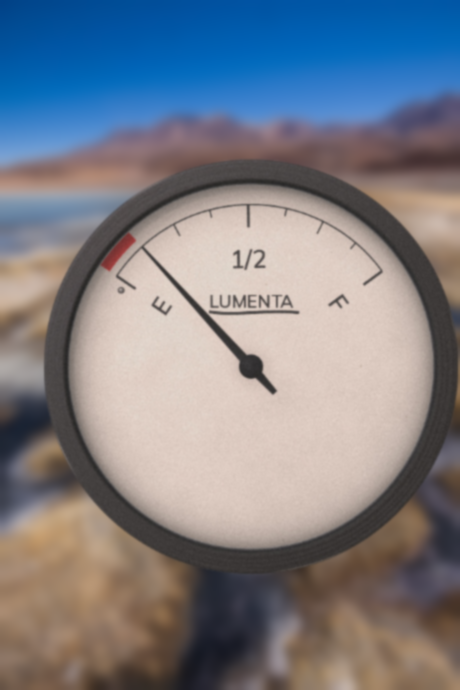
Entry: 0.125
